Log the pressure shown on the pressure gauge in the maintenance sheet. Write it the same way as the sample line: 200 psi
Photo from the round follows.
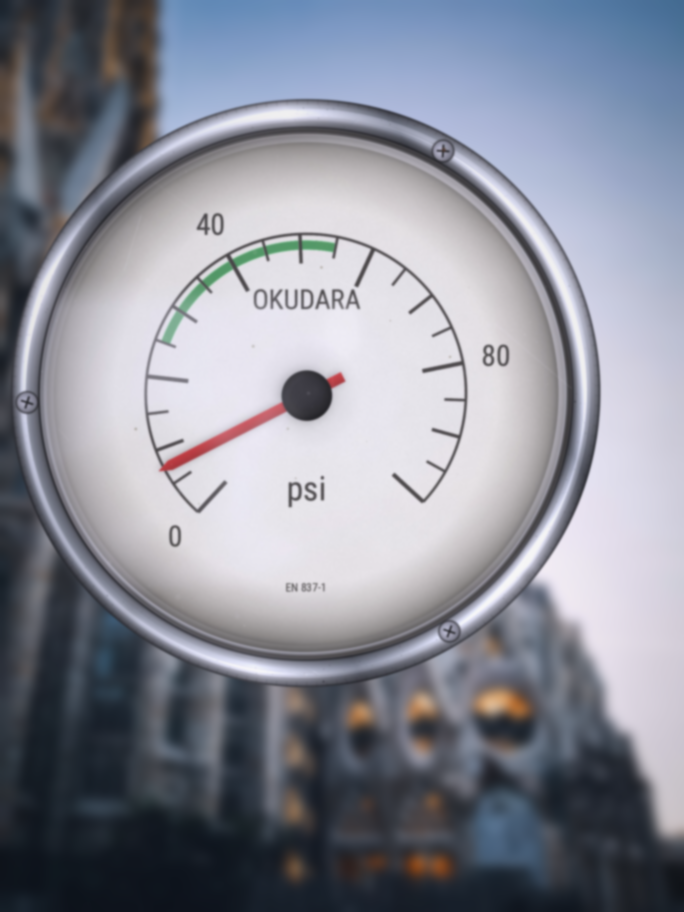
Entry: 7.5 psi
